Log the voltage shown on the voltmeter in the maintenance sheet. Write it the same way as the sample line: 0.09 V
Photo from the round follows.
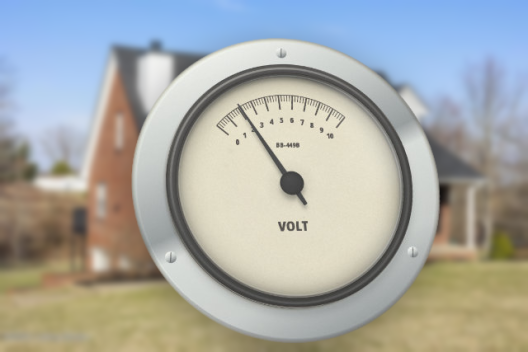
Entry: 2 V
